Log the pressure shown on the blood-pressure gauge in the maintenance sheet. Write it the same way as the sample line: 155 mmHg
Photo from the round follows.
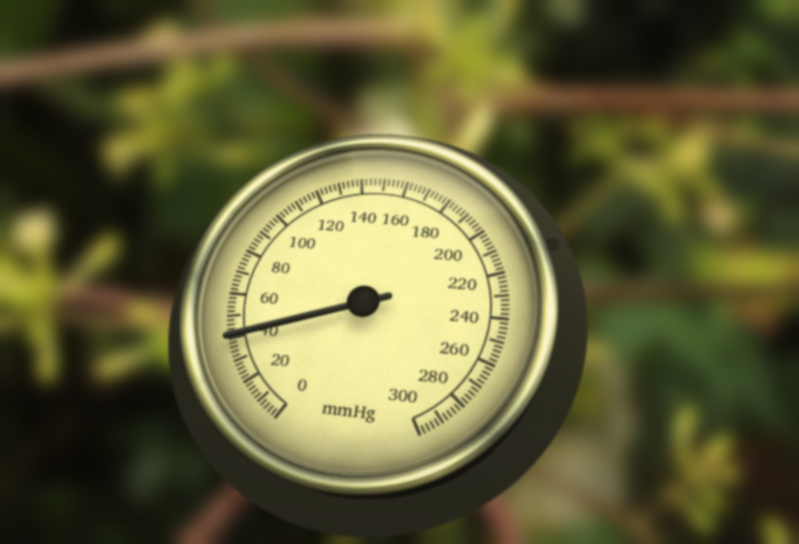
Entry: 40 mmHg
